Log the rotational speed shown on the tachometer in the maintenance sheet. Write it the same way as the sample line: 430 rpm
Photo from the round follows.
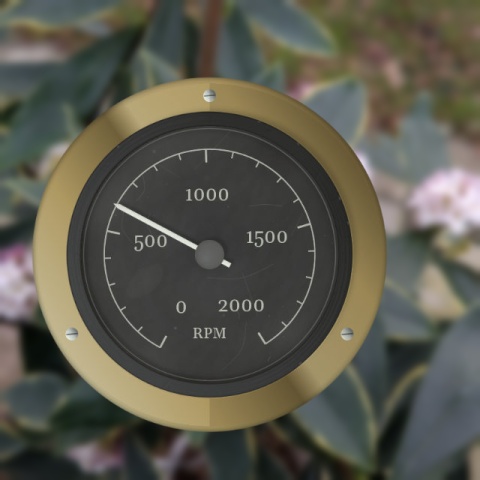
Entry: 600 rpm
